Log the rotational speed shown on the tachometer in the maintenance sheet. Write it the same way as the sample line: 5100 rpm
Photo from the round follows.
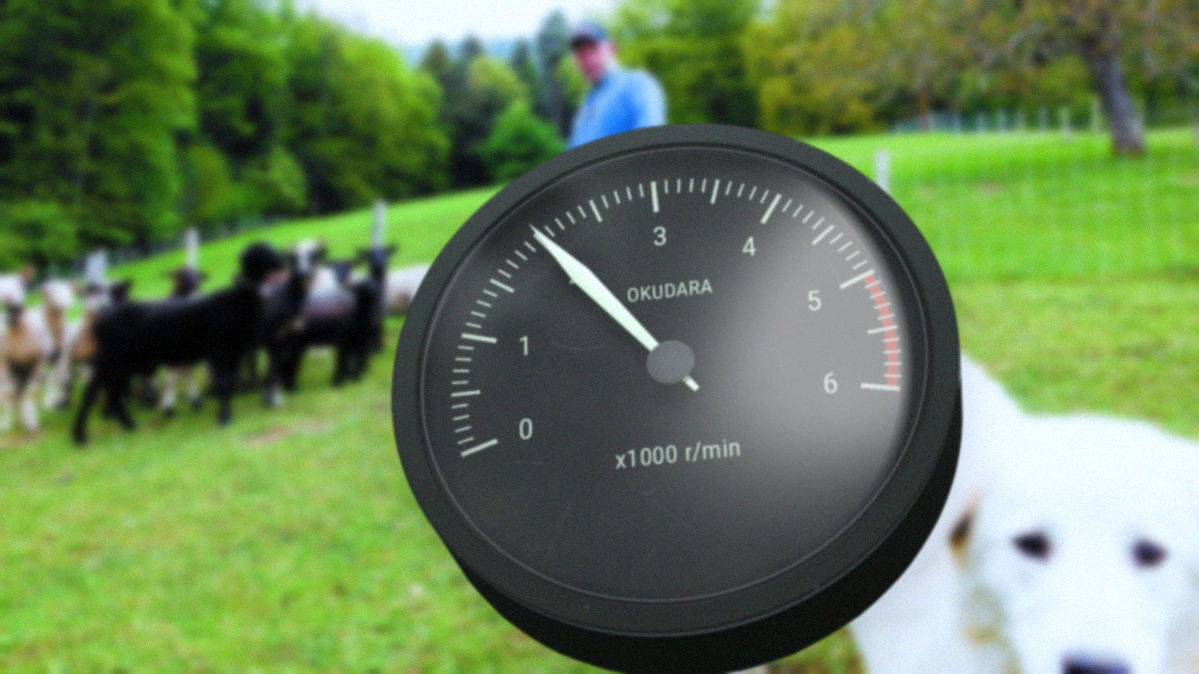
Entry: 2000 rpm
